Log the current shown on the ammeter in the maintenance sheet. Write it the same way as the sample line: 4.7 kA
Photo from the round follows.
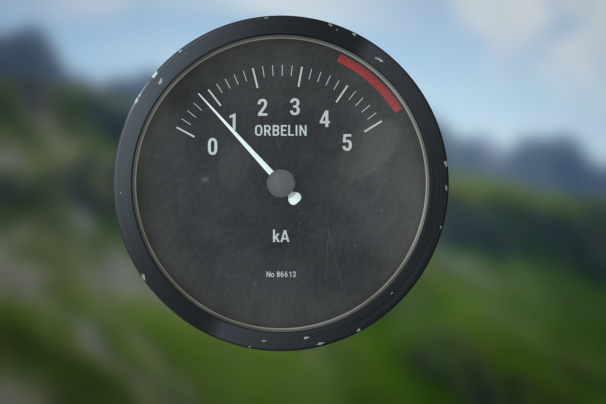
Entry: 0.8 kA
